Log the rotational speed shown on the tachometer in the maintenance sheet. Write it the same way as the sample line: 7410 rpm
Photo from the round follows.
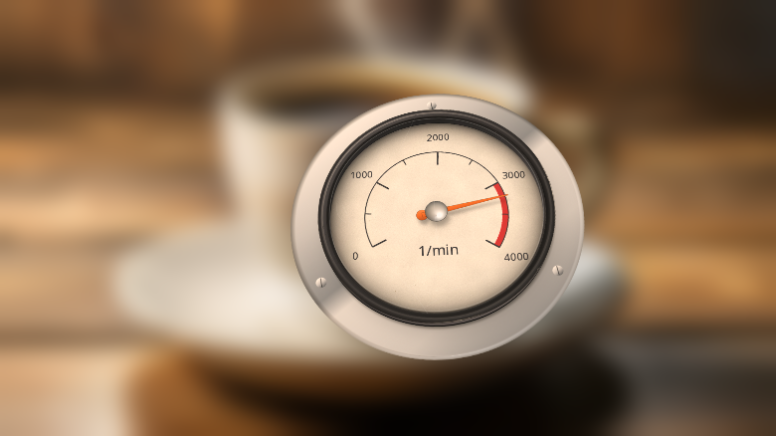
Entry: 3250 rpm
